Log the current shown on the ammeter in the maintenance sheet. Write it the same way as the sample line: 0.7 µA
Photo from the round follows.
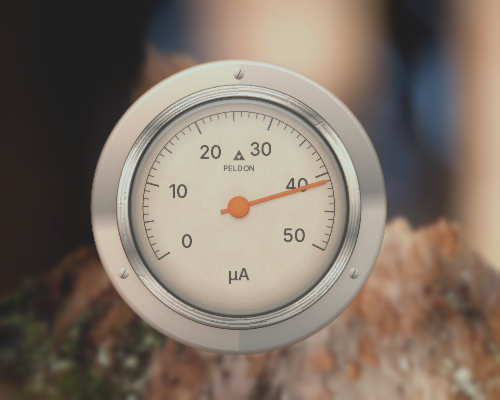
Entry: 41 µA
